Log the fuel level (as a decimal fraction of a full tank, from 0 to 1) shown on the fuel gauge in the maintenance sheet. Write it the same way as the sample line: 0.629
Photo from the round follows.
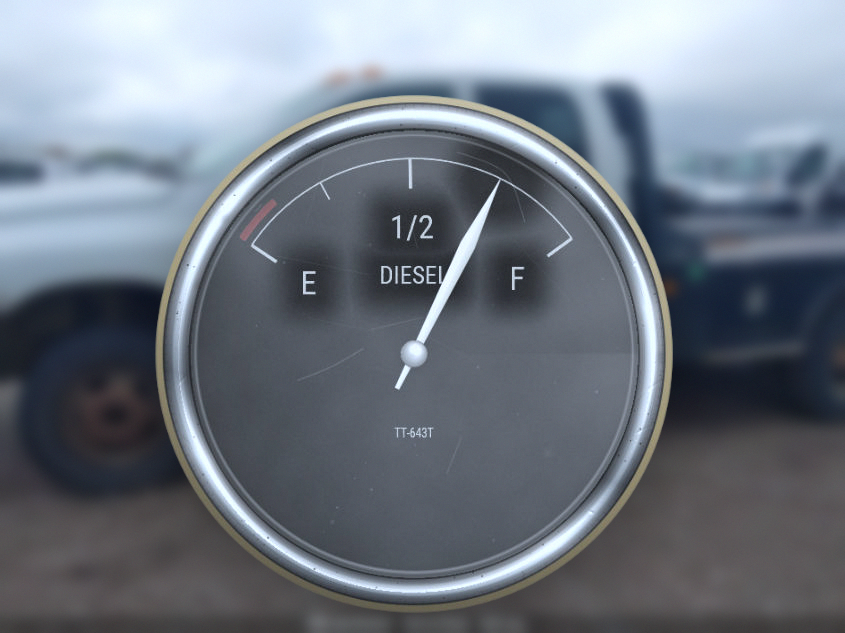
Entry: 0.75
